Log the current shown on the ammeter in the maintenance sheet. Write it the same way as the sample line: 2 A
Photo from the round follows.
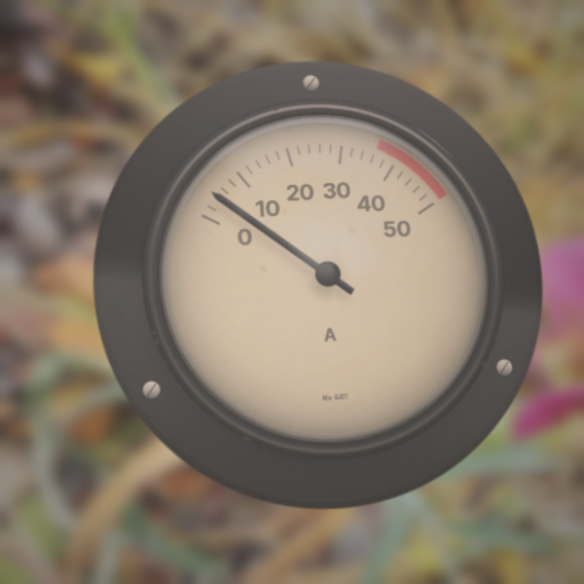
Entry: 4 A
